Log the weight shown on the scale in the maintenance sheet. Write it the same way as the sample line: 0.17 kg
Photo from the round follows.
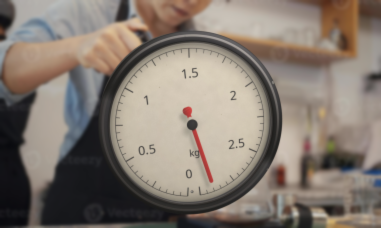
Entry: 2.9 kg
